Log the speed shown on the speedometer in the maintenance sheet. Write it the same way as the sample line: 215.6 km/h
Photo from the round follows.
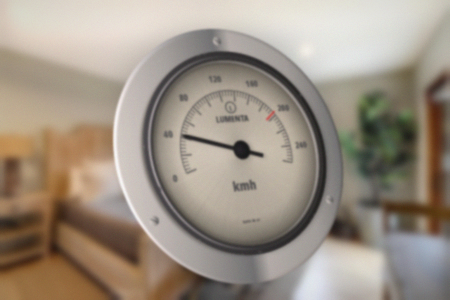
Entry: 40 km/h
